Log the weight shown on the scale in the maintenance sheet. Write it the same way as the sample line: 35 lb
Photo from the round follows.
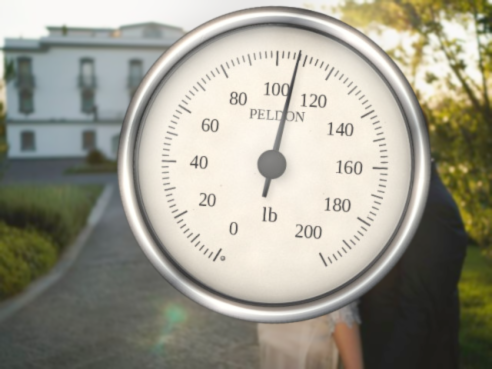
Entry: 108 lb
